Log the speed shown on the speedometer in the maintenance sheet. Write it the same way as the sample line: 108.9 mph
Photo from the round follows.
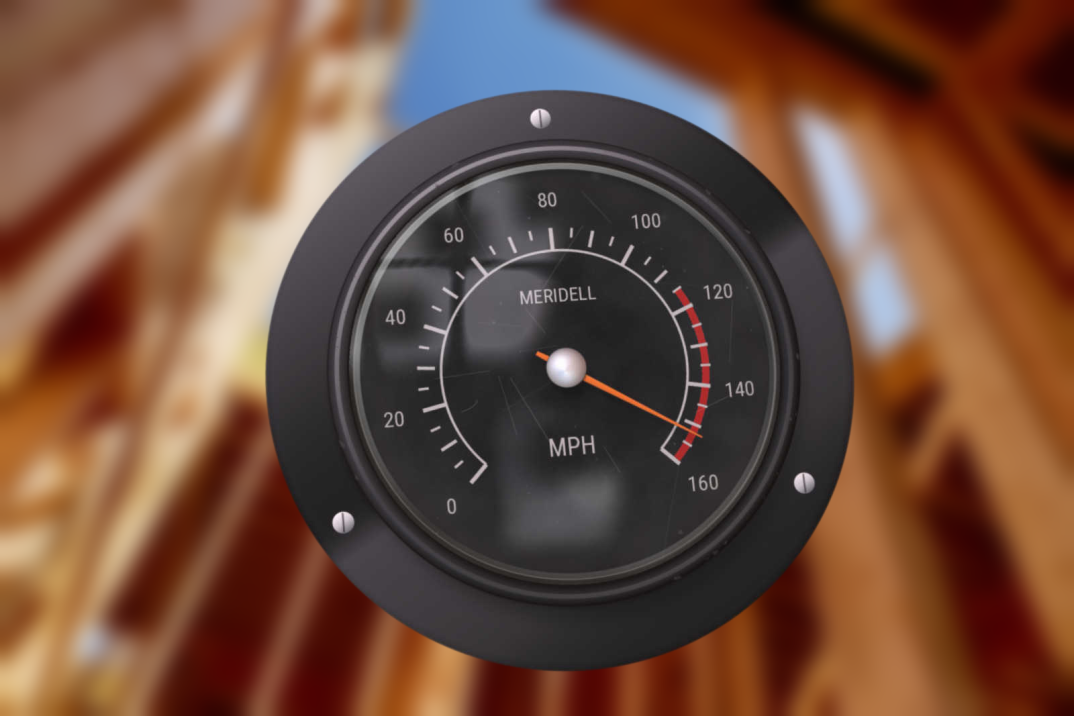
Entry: 152.5 mph
